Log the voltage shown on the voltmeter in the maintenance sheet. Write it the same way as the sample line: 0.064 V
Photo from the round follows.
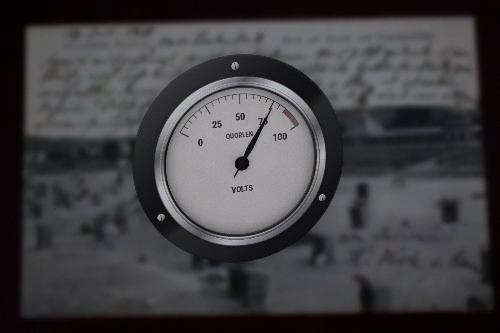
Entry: 75 V
